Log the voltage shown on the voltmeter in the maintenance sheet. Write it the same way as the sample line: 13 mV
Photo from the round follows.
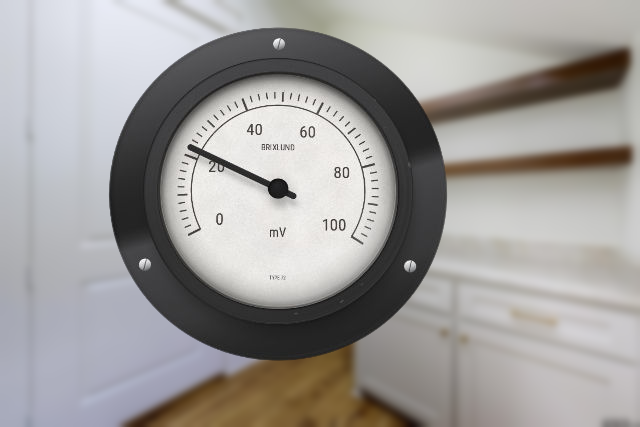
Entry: 22 mV
